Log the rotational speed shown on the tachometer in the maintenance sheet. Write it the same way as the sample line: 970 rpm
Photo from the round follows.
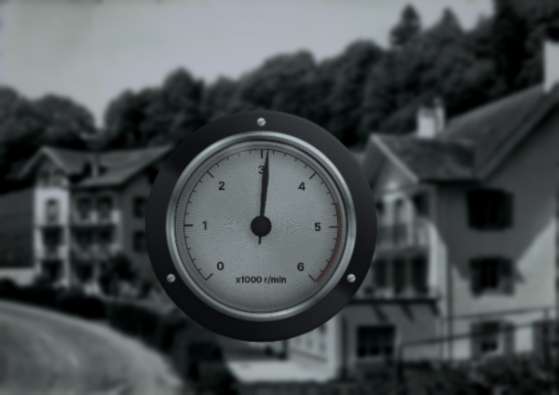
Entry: 3100 rpm
